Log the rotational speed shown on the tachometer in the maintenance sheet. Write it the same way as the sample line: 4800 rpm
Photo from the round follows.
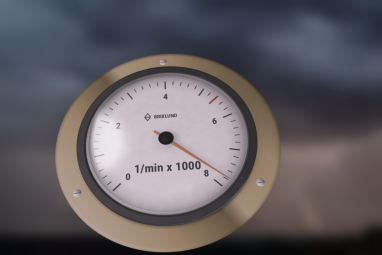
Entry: 7800 rpm
